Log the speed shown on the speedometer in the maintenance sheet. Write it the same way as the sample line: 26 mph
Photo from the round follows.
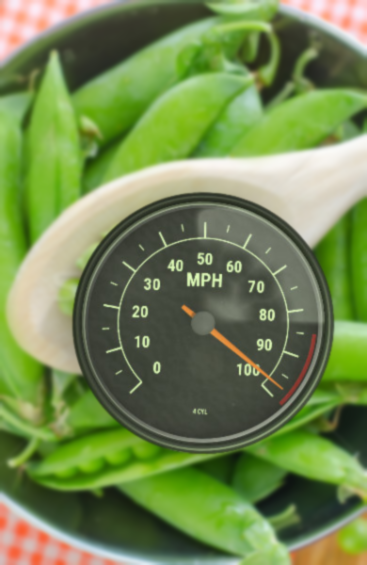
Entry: 97.5 mph
